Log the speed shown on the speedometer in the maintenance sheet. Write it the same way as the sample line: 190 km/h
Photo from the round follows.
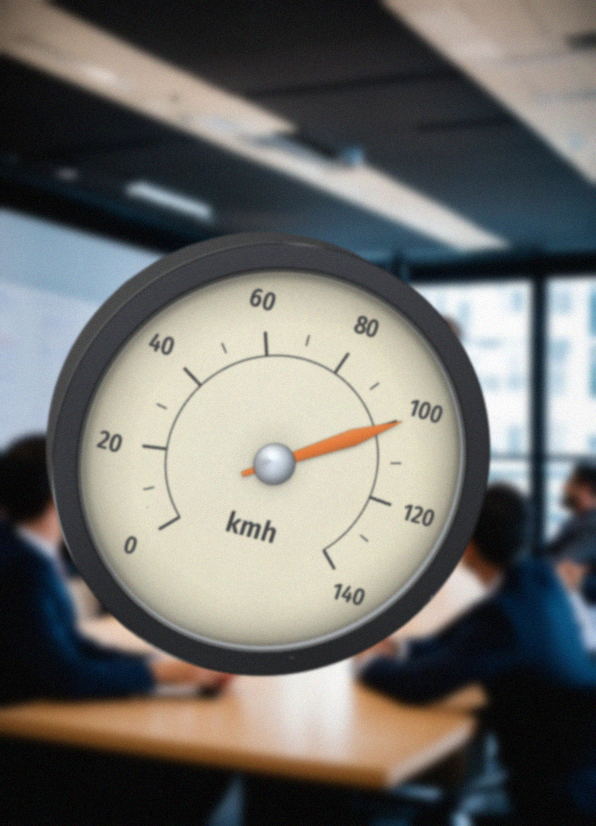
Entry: 100 km/h
